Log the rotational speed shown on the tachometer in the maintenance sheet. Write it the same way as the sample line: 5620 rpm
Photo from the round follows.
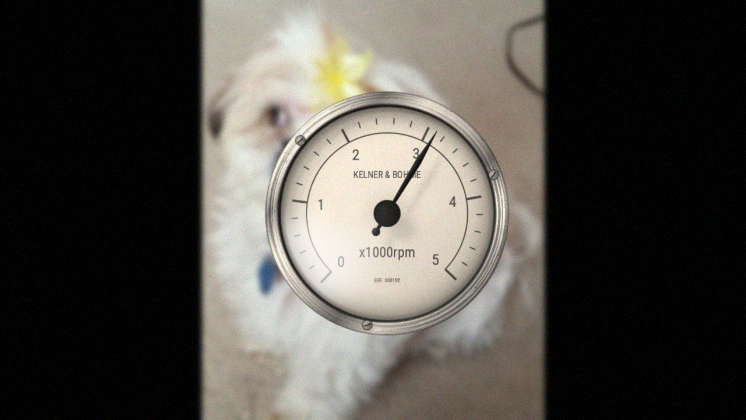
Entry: 3100 rpm
